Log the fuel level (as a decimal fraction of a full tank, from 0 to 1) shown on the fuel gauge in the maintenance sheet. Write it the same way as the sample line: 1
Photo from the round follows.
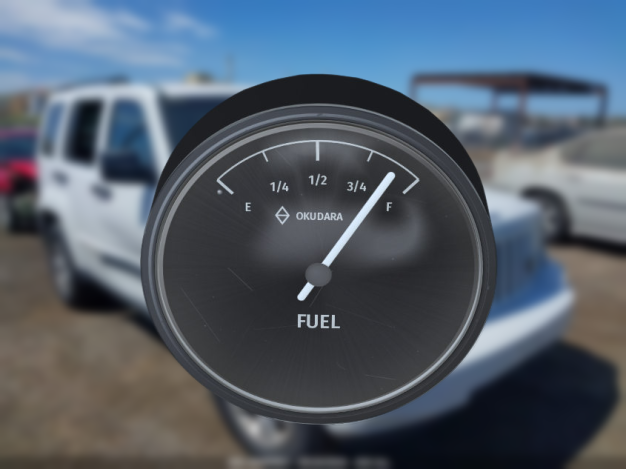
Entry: 0.875
